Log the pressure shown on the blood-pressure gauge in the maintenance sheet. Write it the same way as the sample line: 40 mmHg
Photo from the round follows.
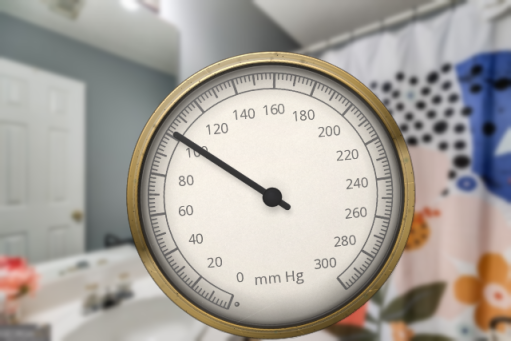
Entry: 102 mmHg
